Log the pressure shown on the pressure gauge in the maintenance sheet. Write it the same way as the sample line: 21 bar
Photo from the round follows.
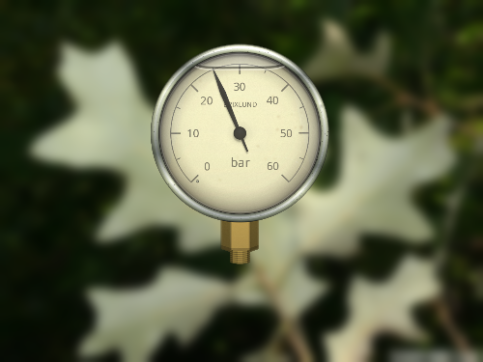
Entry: 25 bar
